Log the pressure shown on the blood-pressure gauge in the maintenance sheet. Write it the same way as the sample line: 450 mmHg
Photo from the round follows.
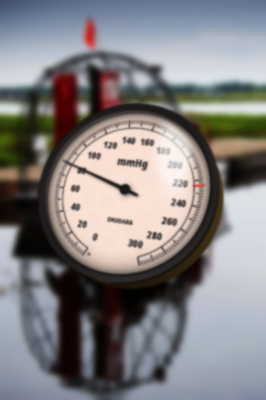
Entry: 80 mmHg
